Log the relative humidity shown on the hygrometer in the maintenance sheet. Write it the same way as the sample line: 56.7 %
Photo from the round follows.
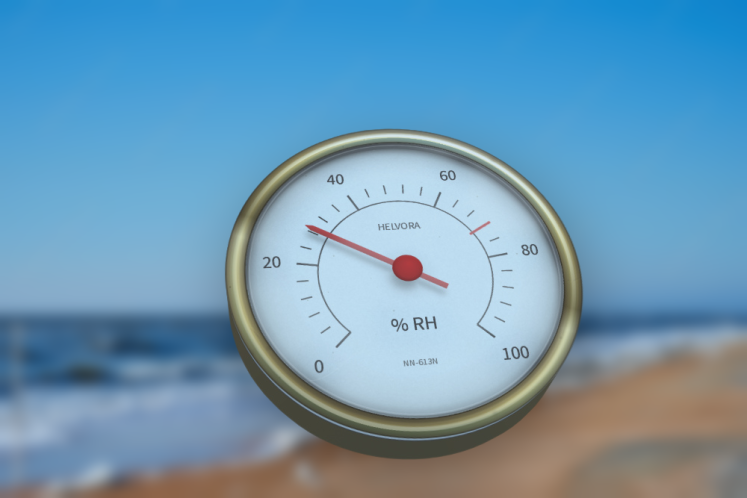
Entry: 28 %
